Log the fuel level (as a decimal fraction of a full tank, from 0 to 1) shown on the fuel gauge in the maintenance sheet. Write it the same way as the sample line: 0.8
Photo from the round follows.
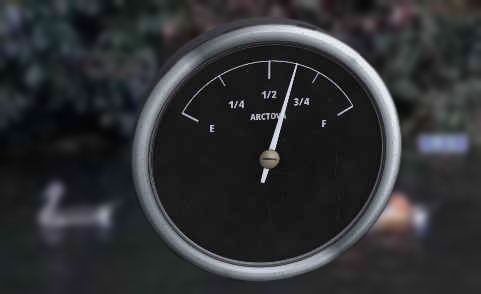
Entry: 0.625
